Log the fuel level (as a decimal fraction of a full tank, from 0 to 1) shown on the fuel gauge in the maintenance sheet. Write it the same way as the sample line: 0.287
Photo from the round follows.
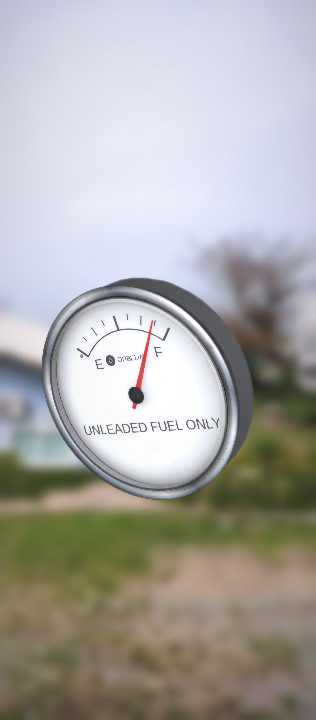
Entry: 0.875
